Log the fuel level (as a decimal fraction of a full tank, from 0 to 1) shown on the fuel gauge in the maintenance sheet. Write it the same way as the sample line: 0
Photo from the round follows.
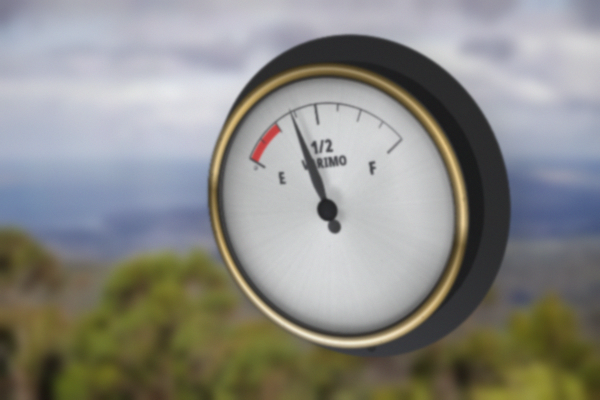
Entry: 0.375
